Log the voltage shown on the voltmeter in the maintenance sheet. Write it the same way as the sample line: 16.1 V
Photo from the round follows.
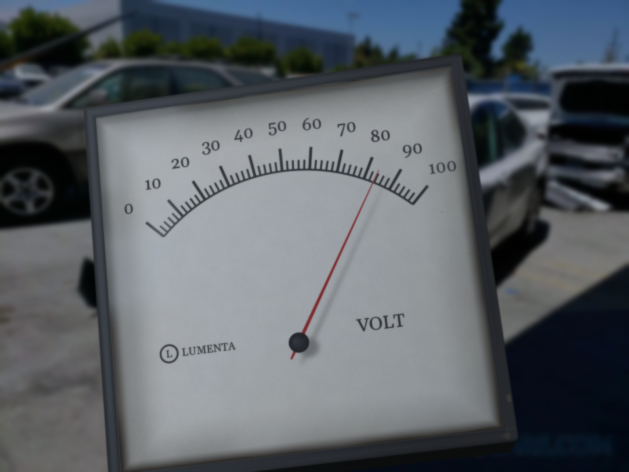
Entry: 84 V
